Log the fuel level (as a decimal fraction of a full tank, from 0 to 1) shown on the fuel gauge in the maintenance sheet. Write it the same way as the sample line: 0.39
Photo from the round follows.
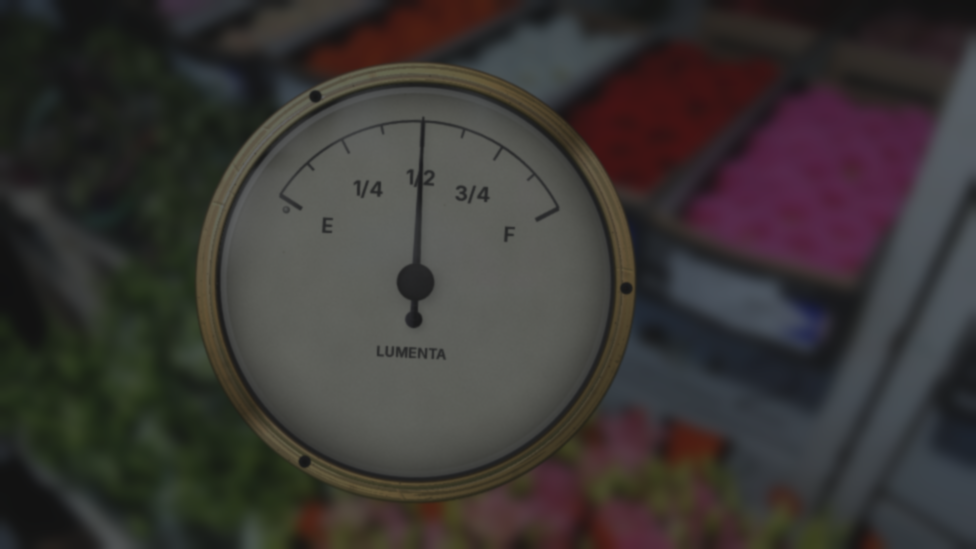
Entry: 0.5
